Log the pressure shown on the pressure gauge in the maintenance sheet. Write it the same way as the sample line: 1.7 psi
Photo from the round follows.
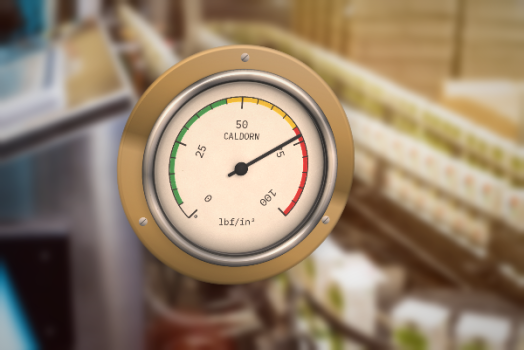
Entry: 72.5 psi
